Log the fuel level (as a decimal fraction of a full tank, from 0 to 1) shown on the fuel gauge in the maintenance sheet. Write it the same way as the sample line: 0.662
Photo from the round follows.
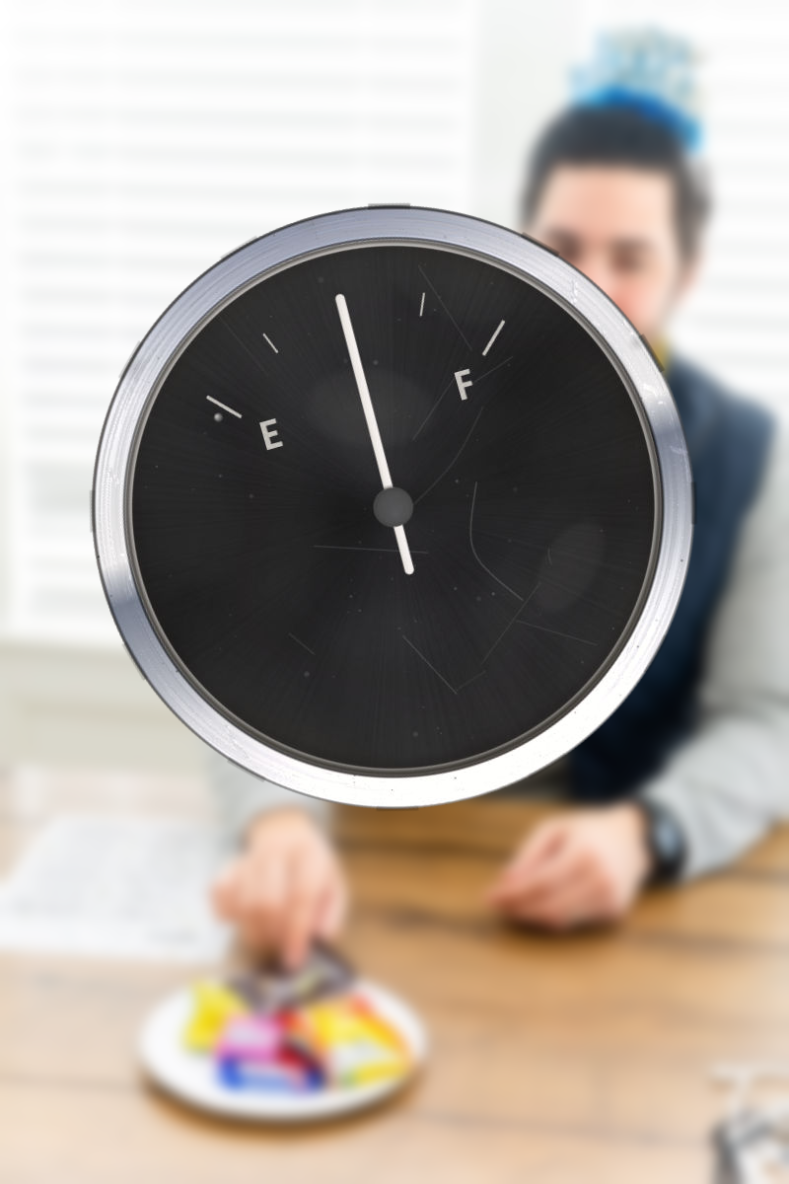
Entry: 0.5
